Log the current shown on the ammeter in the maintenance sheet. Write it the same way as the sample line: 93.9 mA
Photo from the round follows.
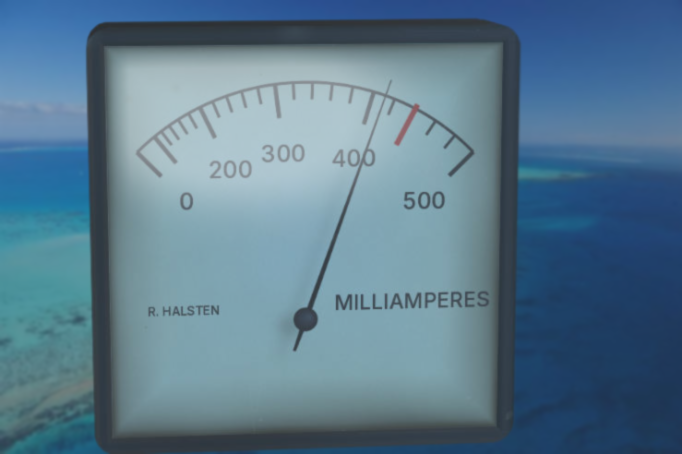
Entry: 410 mA
